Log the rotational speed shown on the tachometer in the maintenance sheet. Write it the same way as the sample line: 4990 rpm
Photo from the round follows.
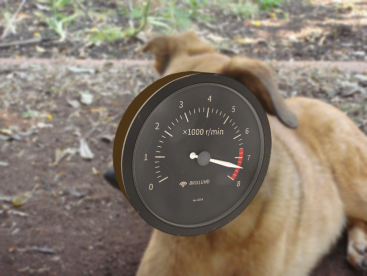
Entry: 7400 rpm
